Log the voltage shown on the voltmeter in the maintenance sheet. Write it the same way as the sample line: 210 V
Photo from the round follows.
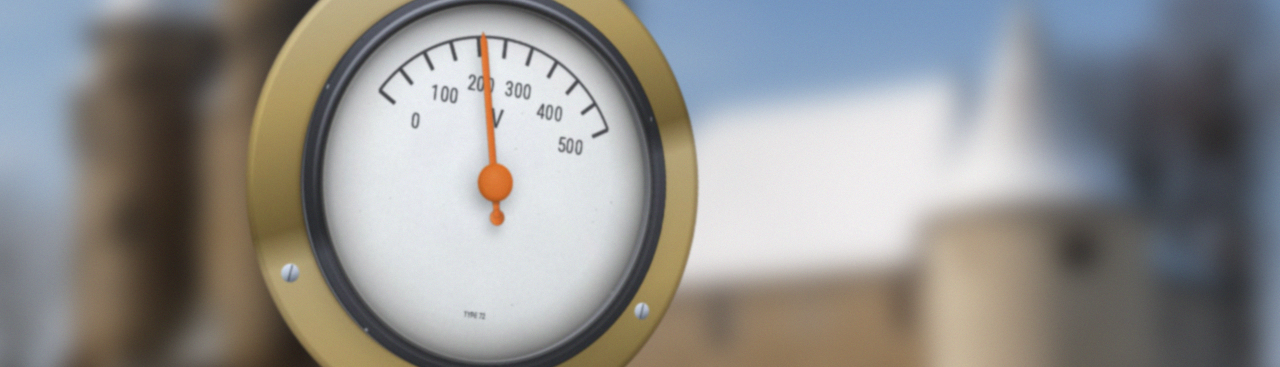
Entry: 200 V
